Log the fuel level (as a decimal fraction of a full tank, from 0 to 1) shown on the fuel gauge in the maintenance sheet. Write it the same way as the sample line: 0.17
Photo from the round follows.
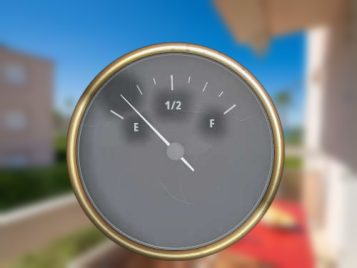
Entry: 0.125
